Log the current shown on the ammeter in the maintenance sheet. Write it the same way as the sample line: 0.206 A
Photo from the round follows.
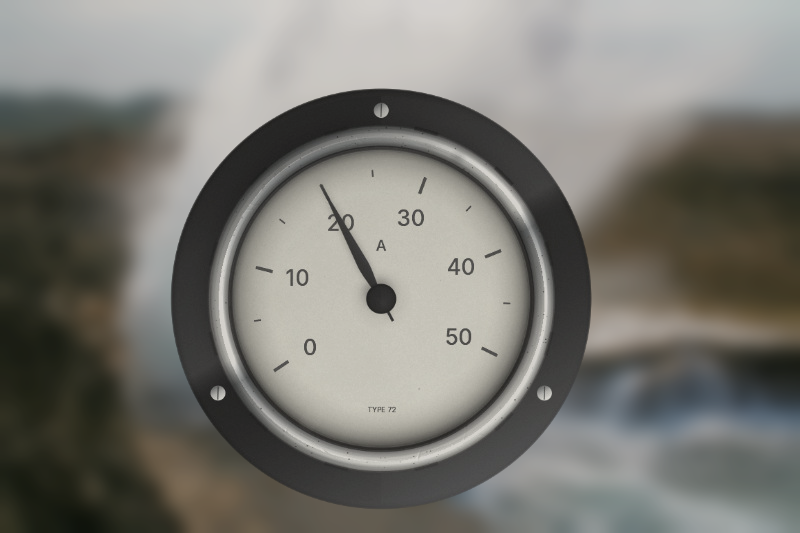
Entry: 20 A
